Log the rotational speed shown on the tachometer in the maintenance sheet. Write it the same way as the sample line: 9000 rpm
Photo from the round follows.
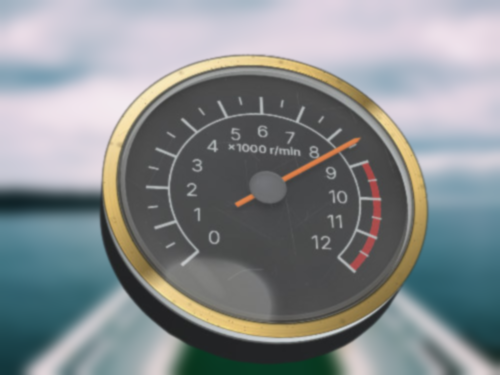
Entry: 8500 rpm
